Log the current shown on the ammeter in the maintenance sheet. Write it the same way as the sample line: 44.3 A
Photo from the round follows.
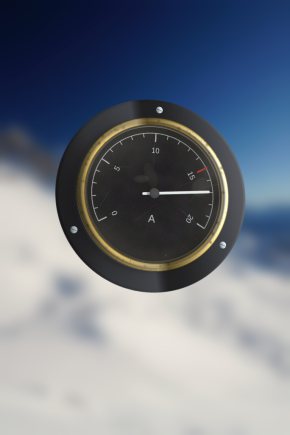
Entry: 17 A
